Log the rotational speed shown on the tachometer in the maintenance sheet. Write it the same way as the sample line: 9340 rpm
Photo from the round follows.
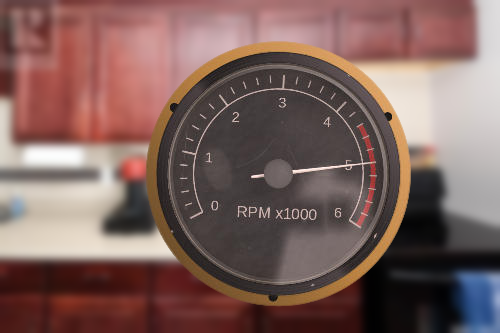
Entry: 5000 rpm
